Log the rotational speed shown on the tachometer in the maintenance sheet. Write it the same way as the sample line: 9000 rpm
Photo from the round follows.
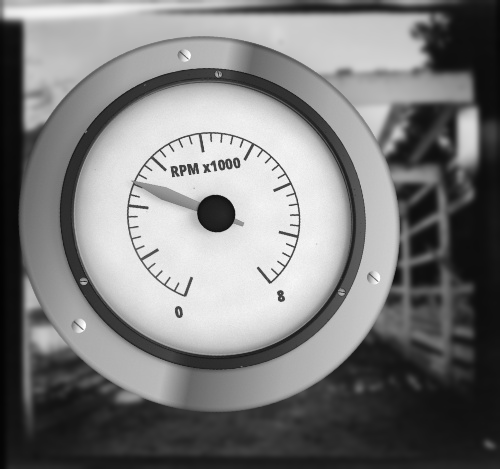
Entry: 2400 rpm
